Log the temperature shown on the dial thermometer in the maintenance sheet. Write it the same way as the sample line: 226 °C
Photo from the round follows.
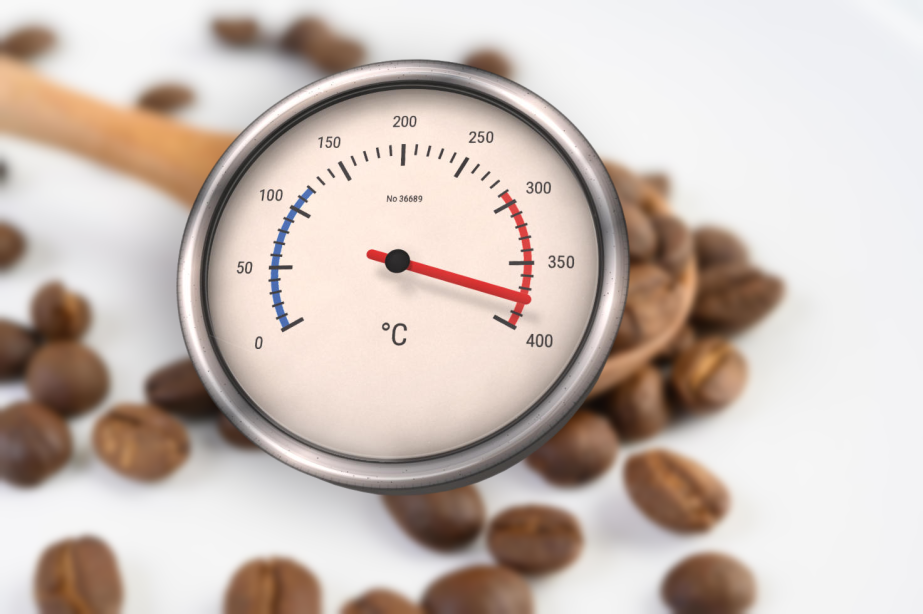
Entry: 380 °C
